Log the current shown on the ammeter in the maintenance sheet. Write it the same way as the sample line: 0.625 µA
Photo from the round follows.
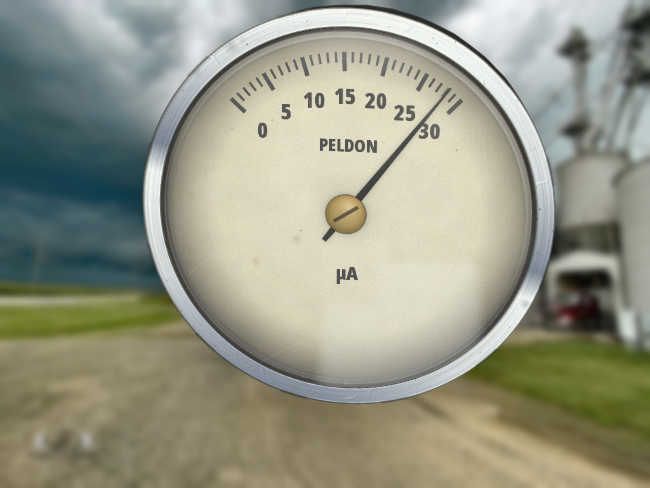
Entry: 28 µA
